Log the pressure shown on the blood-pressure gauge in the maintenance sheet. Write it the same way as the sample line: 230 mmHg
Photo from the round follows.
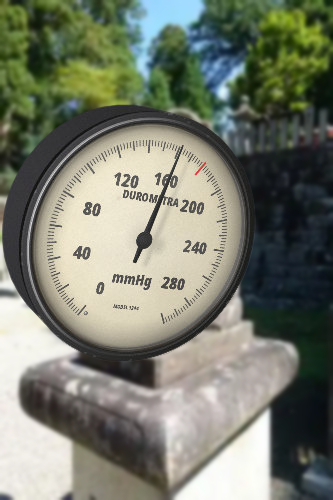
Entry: 160 mmHg
